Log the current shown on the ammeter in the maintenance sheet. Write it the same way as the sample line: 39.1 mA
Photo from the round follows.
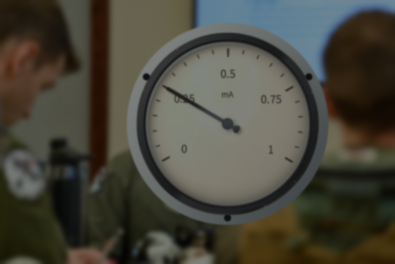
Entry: 0.25 mA
